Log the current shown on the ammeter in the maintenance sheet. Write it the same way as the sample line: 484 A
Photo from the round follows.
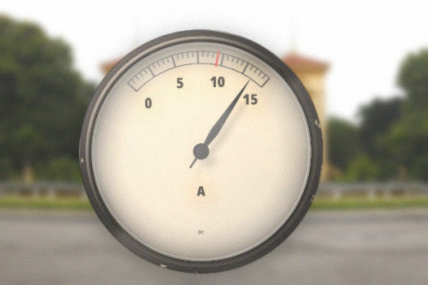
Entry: 13.5 A
